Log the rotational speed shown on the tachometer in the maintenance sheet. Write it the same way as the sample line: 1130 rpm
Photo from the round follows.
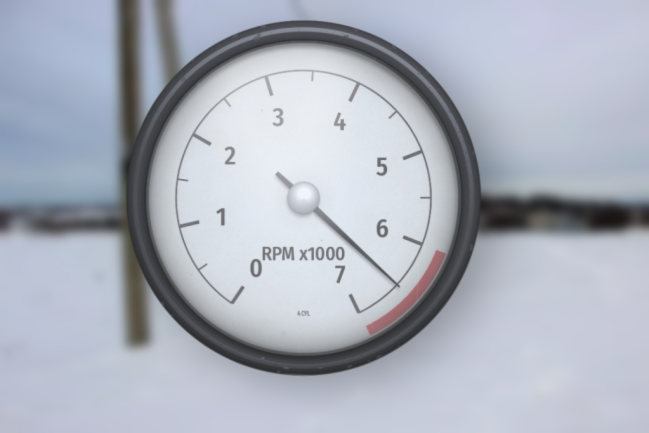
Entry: 6500 rpm
